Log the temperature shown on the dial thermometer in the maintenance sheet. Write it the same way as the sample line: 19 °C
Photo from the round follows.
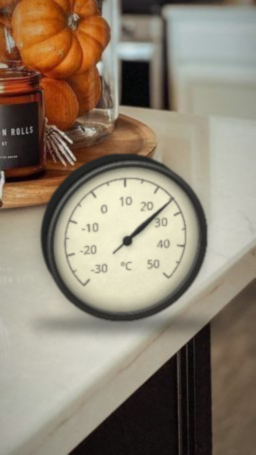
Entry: 25 °C
